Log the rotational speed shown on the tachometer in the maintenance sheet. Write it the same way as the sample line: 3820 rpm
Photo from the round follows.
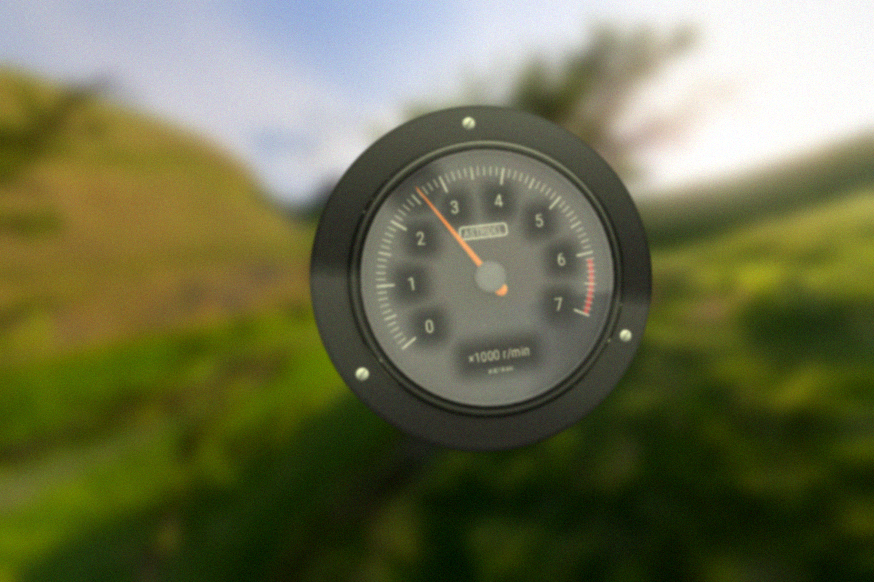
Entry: 2600 rpm
